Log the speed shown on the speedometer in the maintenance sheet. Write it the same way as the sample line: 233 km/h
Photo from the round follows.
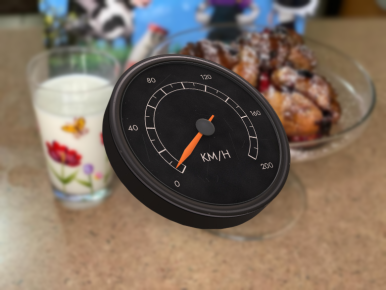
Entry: 5 km/h
